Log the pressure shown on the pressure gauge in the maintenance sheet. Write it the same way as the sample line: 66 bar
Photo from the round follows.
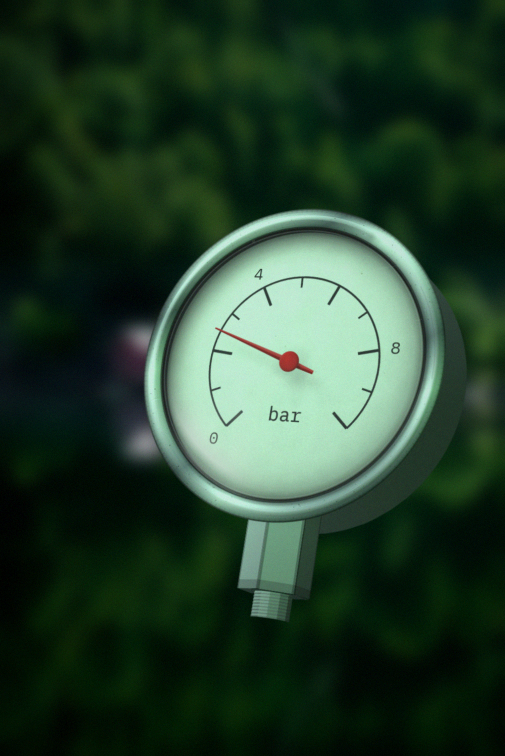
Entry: 2.5 bar
